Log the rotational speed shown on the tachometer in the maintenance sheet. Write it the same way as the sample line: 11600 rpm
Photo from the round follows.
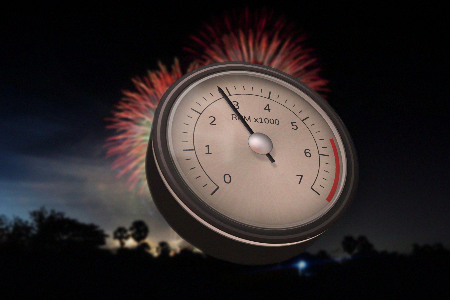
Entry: 2800 rpm
